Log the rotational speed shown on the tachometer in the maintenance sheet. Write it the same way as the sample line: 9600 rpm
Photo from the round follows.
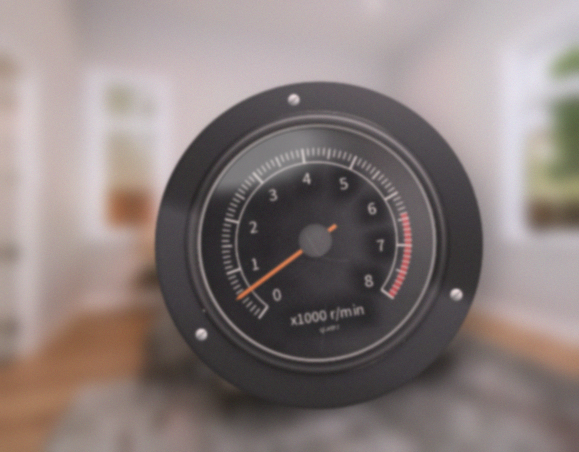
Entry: 500 rpm
